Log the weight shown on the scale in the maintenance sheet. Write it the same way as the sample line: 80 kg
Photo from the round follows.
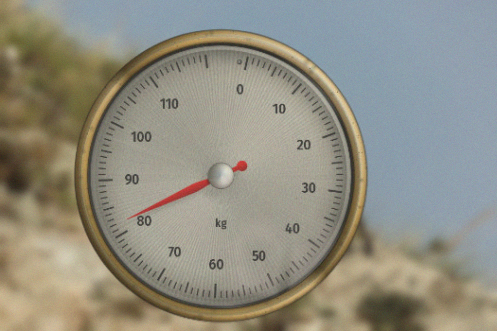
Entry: 82 kg
